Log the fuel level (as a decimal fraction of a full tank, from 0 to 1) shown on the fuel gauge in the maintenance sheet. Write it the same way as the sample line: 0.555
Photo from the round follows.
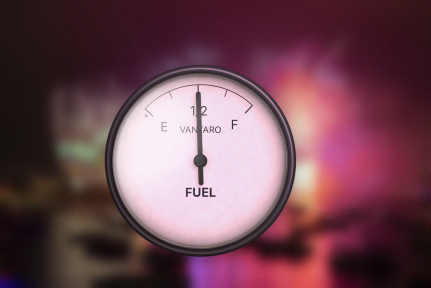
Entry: 0.5
